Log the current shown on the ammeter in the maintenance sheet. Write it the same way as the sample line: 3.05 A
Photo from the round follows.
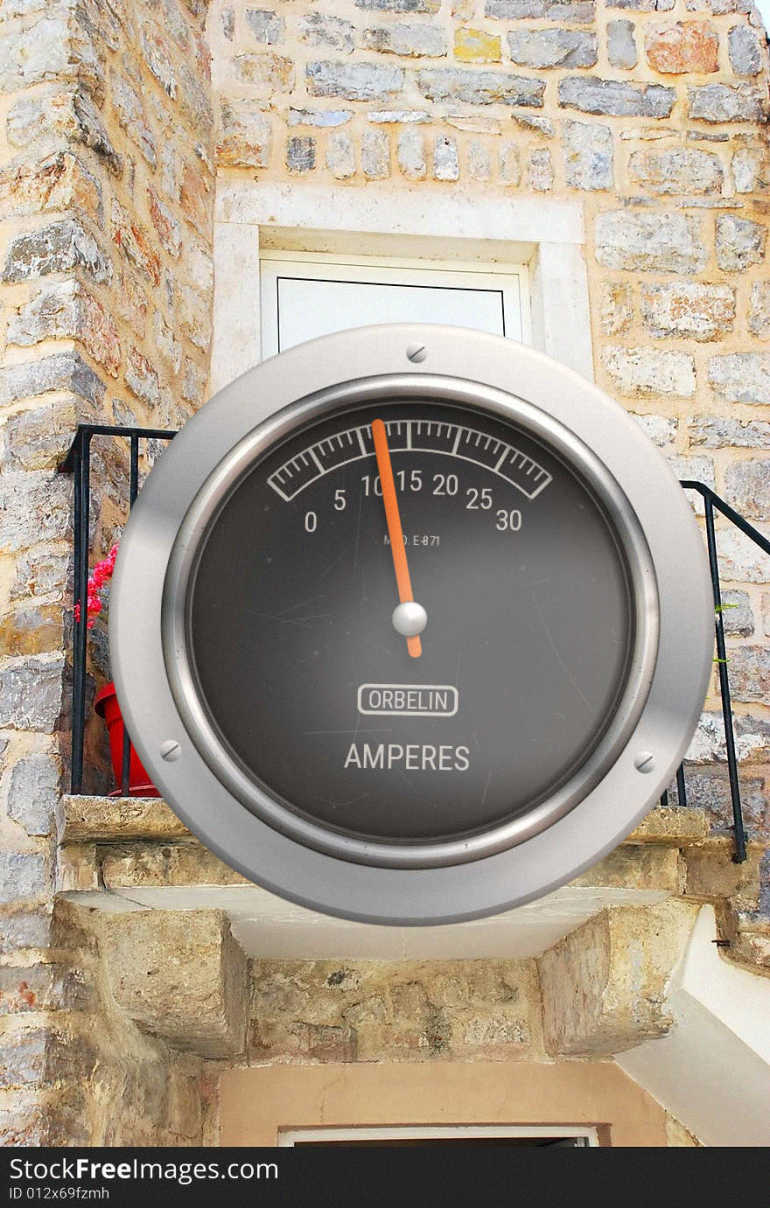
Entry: 12 A
